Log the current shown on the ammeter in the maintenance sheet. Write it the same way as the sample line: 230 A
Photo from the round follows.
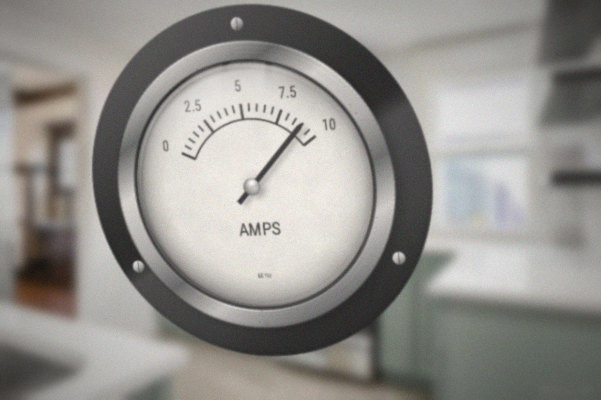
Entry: 9 A
